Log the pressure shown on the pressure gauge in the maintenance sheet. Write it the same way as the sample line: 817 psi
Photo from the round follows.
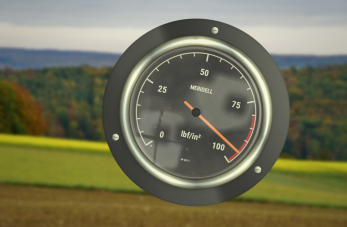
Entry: 95 psi
